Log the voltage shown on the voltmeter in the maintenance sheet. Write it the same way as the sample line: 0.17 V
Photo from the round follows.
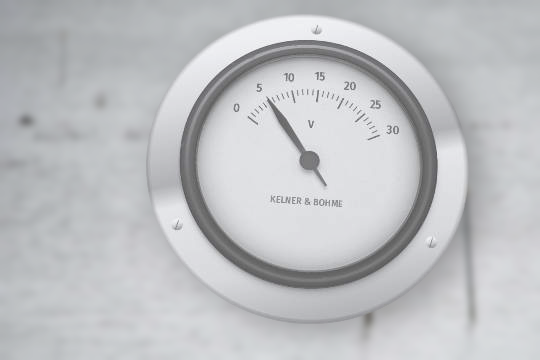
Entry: 5 V
